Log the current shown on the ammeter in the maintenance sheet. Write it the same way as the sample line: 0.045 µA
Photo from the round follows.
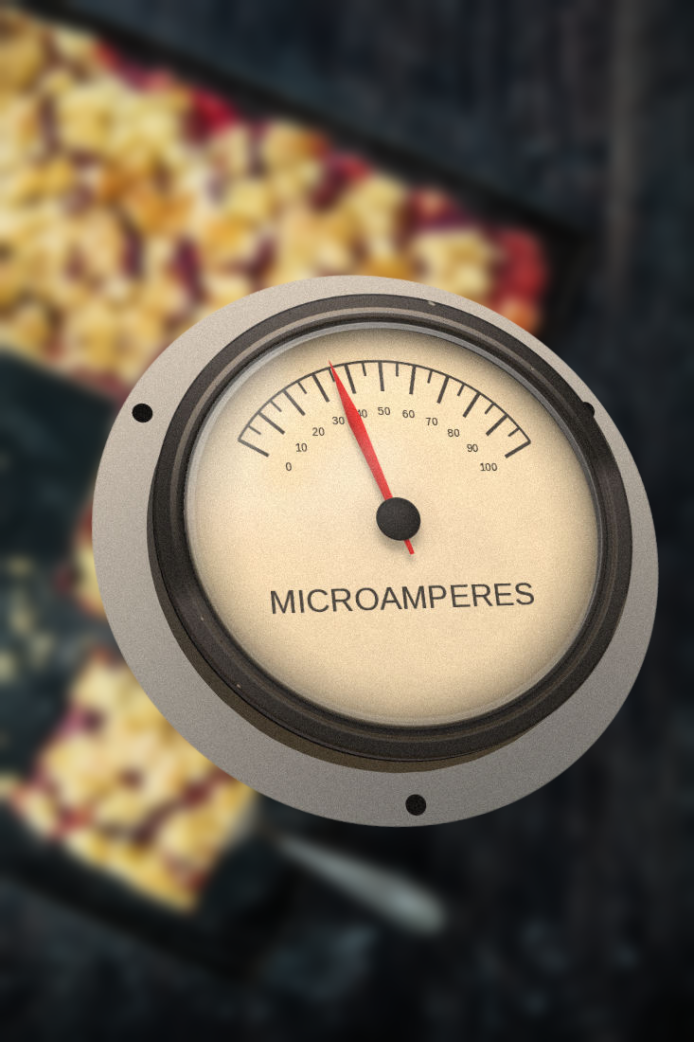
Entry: 35 µA
